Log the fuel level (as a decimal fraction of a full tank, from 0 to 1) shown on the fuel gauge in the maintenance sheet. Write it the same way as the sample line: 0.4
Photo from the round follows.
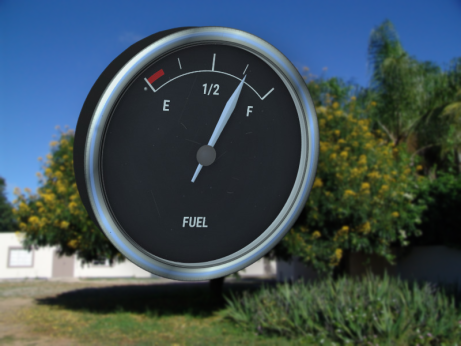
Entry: 0.75
